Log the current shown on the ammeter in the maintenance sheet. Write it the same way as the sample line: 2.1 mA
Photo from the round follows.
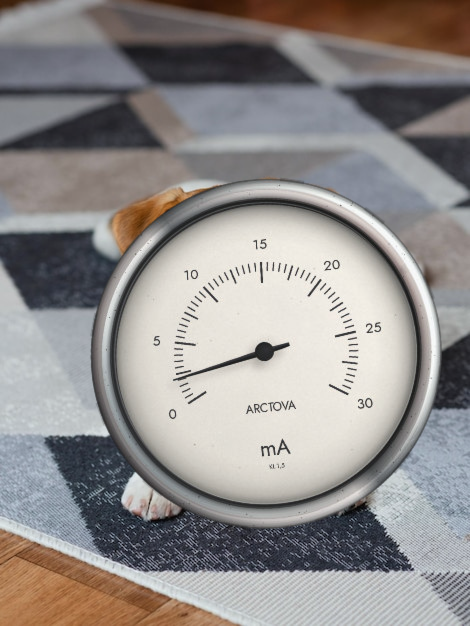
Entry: 2 mA
